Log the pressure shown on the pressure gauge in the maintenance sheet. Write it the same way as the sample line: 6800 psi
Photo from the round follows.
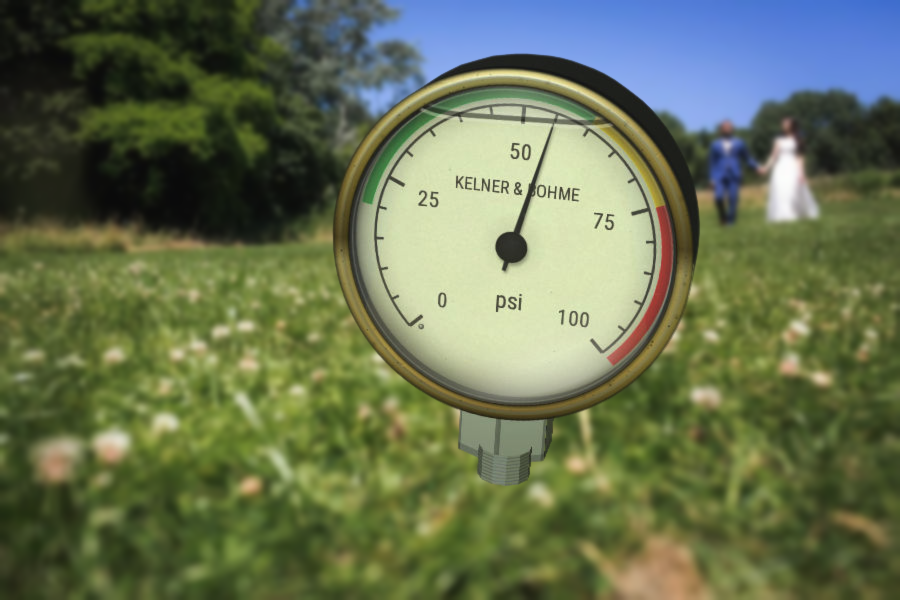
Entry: 55 psi
